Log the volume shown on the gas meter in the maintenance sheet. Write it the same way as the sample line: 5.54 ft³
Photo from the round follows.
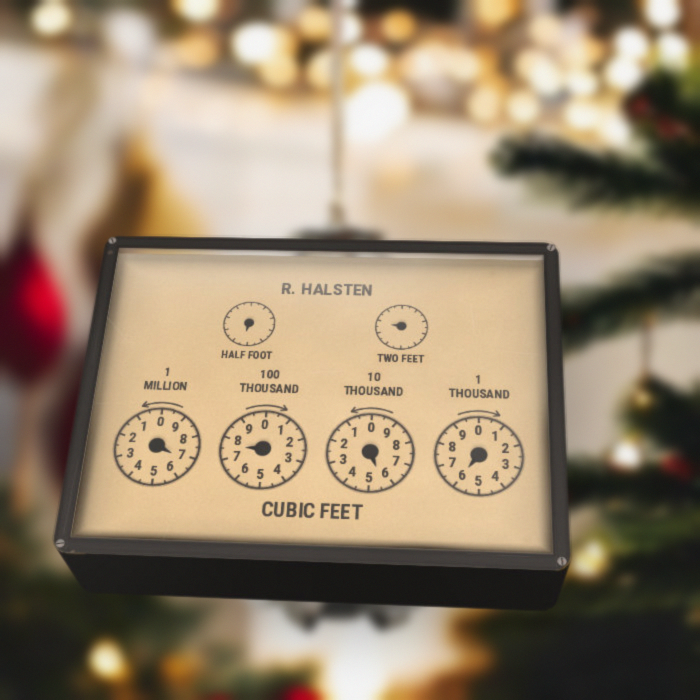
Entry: 675600 ft³
